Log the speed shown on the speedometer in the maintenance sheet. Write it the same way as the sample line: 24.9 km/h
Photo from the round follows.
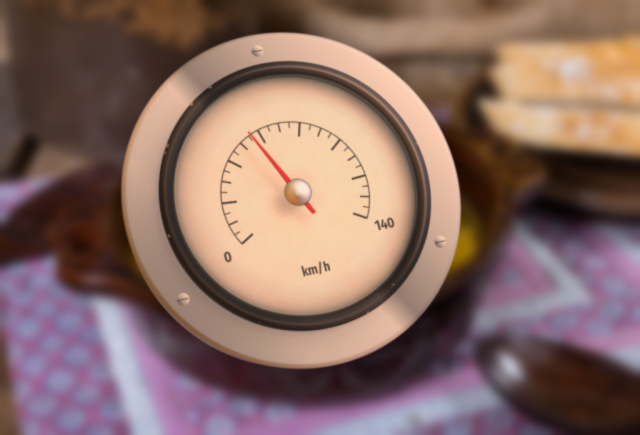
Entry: 55 km/h
